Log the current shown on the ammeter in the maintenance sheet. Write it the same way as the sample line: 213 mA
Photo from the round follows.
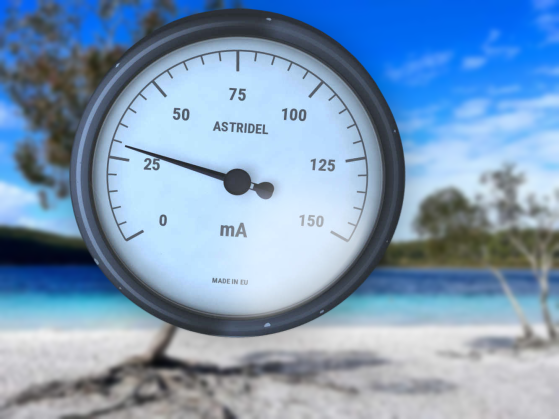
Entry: 30 mA
